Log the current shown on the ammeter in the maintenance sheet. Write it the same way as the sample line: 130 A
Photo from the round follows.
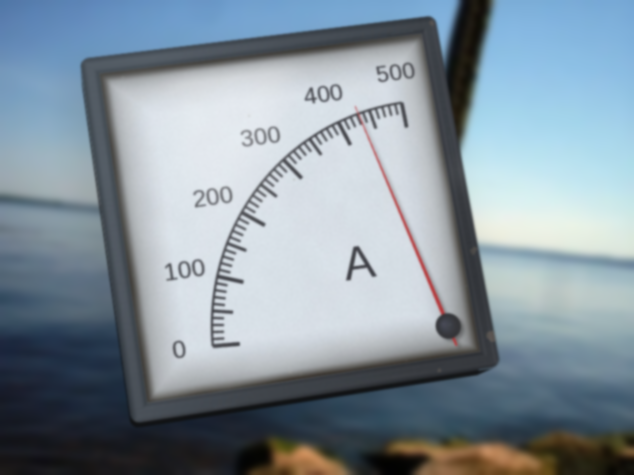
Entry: 430 A
